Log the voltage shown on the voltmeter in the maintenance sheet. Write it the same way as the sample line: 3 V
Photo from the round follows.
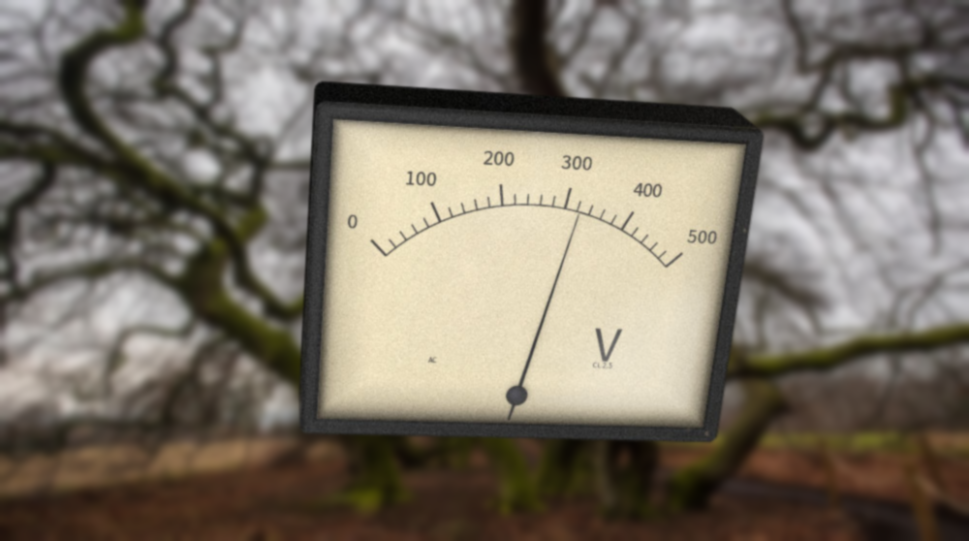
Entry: 320 V
